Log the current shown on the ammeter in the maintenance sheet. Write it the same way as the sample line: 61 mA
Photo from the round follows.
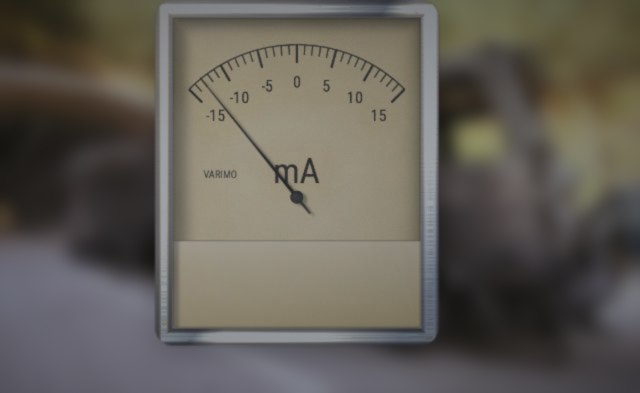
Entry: -13 mA
